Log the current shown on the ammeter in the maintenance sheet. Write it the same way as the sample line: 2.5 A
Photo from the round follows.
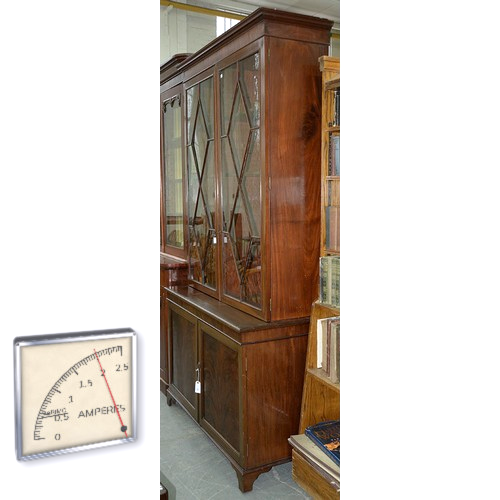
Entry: 2 A
